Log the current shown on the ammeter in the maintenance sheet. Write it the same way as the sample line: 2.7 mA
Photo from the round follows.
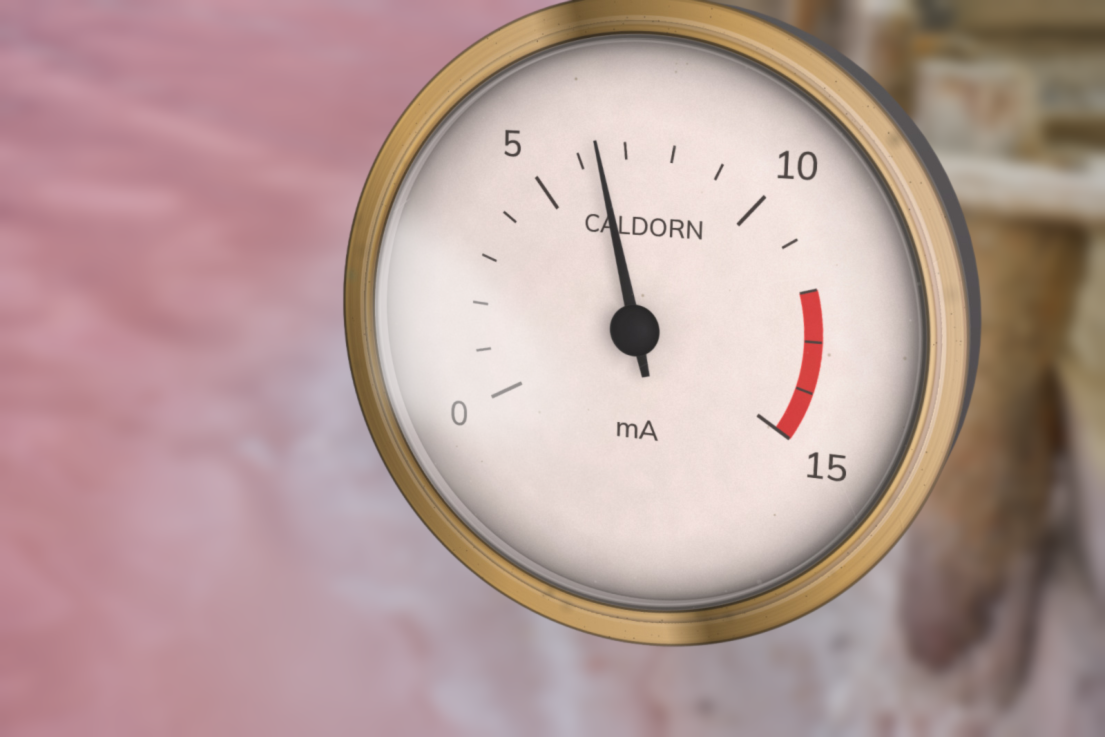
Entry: 6.5 mA
